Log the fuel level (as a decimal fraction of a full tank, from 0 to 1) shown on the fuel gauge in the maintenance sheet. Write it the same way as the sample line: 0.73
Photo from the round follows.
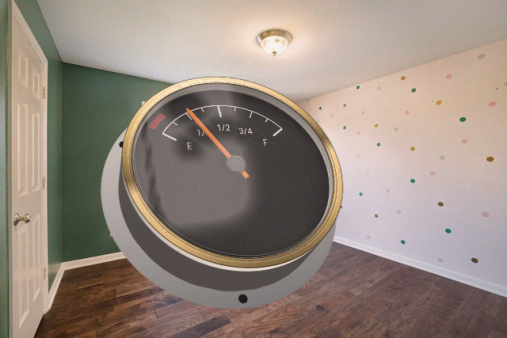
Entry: 0.25
